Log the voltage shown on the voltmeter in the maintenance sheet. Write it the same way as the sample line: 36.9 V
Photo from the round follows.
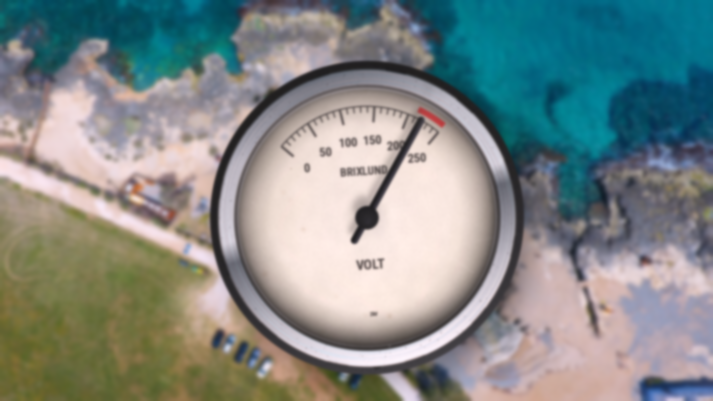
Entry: 220 V
